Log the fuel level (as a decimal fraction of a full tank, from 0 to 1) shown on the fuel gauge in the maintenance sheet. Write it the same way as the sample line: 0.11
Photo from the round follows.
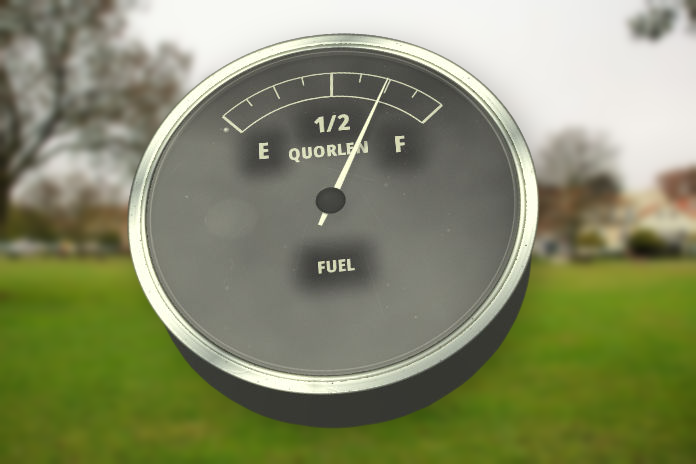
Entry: 0.75
